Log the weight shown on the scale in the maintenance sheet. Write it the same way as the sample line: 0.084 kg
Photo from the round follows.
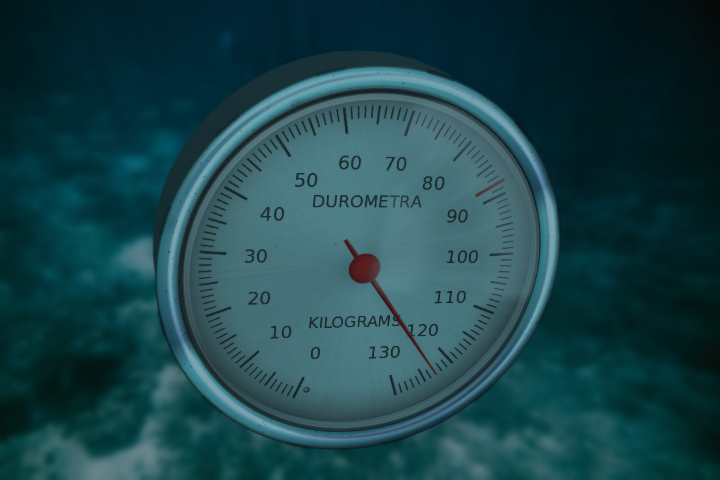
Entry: 123 kg
